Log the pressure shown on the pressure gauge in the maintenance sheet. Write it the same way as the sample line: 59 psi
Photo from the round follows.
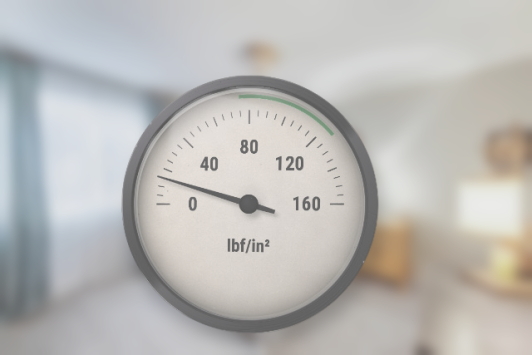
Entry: 15 psi
